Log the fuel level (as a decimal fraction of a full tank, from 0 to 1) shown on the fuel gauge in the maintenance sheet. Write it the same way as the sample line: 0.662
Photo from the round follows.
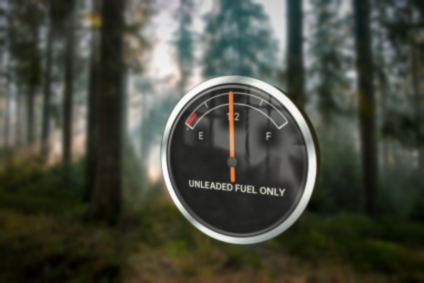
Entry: 0.5
